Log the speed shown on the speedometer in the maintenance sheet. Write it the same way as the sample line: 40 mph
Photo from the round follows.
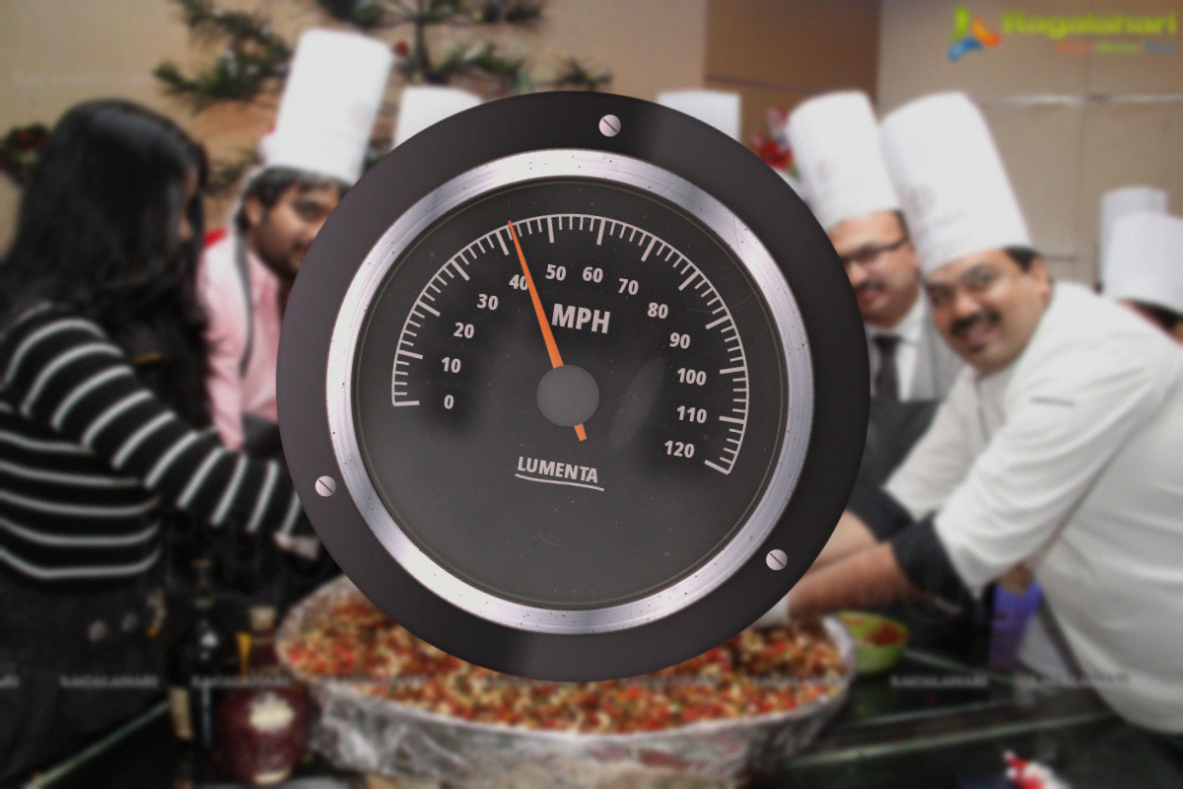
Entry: 43 mph
